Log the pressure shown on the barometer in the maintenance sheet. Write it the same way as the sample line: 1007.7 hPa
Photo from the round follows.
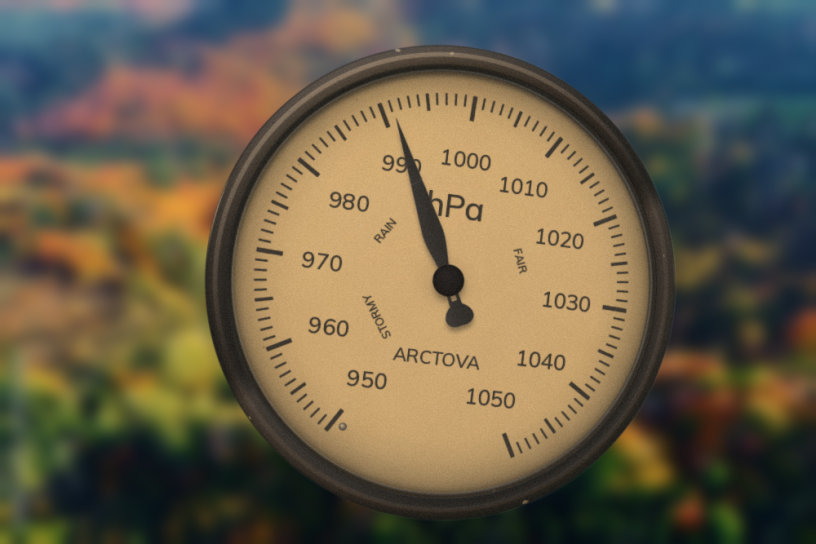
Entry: 991 hPa
